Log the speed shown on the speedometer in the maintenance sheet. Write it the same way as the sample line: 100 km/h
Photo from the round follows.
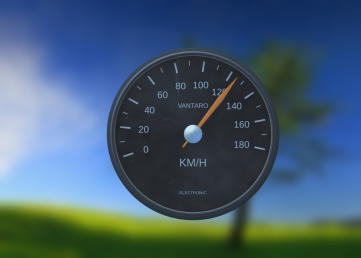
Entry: 125 km/h
